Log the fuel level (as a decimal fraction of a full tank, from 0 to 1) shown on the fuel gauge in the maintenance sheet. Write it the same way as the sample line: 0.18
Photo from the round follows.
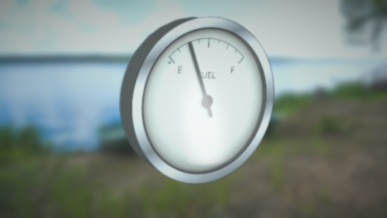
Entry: 0.25
